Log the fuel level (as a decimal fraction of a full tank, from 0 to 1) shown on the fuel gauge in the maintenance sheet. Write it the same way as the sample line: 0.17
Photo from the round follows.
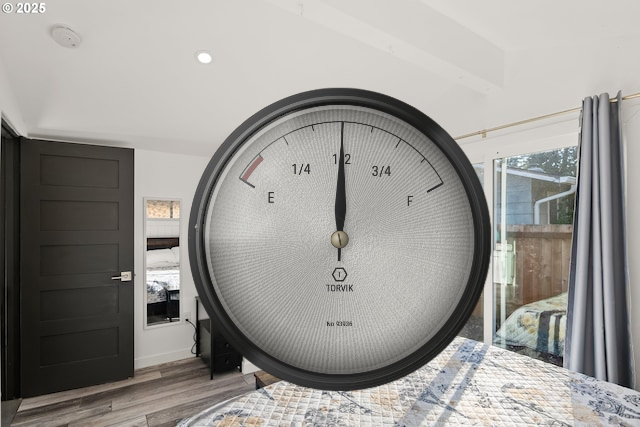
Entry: 0.5
